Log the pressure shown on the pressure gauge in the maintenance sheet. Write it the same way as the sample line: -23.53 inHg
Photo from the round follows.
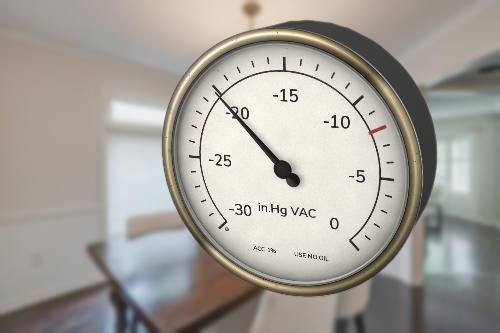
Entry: -20 inHg
